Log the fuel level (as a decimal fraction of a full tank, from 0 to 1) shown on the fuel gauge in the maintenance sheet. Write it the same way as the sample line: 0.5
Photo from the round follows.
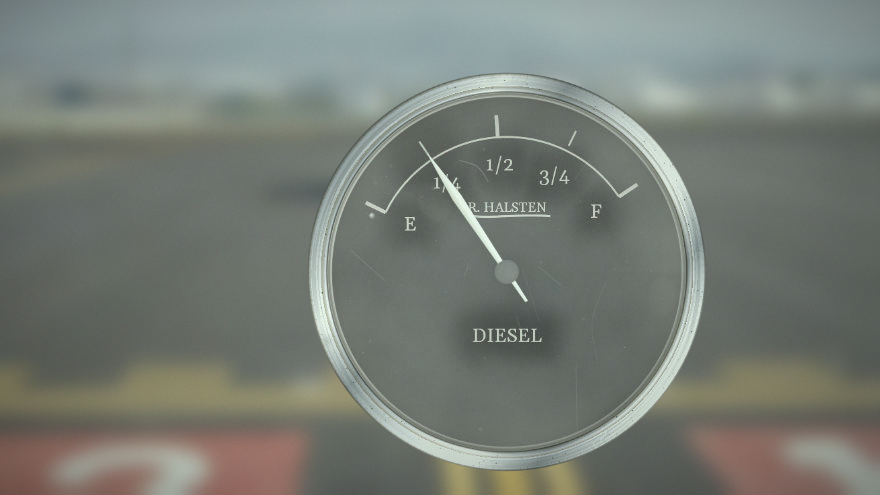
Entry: 0.25
